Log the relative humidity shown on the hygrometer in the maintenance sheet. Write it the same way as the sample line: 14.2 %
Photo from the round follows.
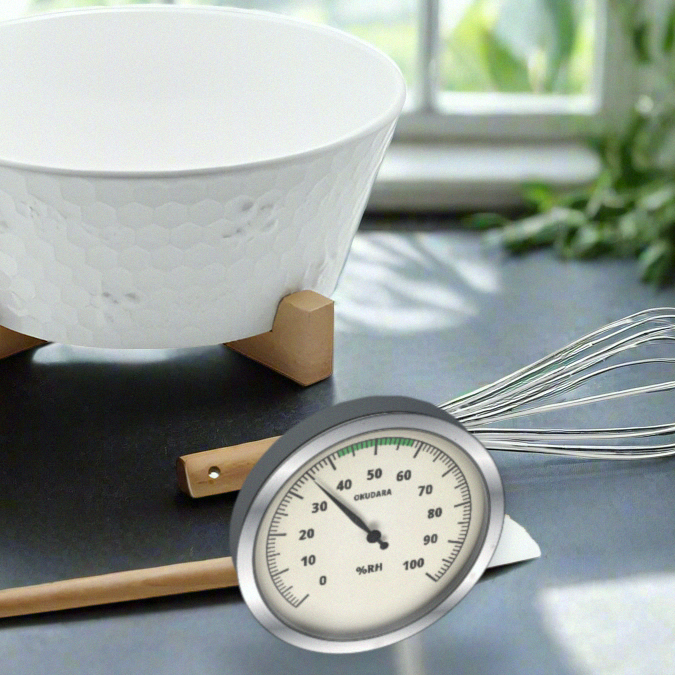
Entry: 35 %
